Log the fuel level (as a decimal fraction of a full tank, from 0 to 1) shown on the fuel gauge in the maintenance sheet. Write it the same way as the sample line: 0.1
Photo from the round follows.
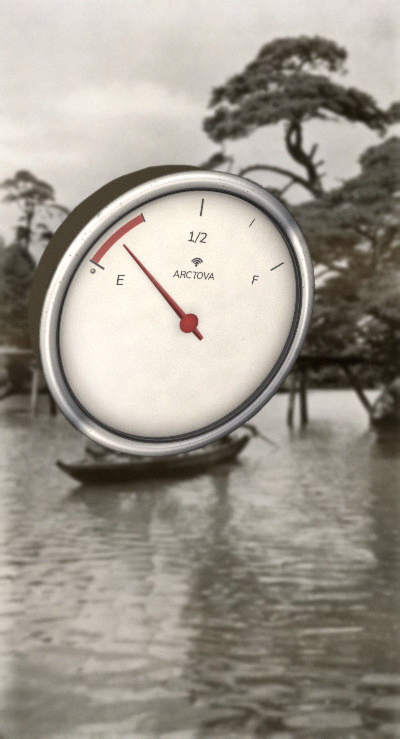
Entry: 0.125
